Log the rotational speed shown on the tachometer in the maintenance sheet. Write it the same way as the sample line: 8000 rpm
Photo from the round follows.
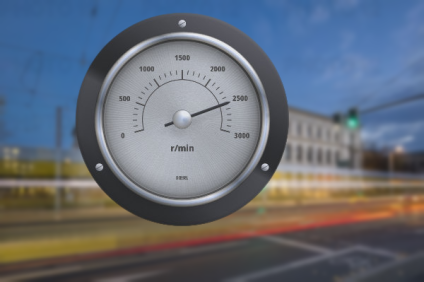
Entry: 2500 rpm
